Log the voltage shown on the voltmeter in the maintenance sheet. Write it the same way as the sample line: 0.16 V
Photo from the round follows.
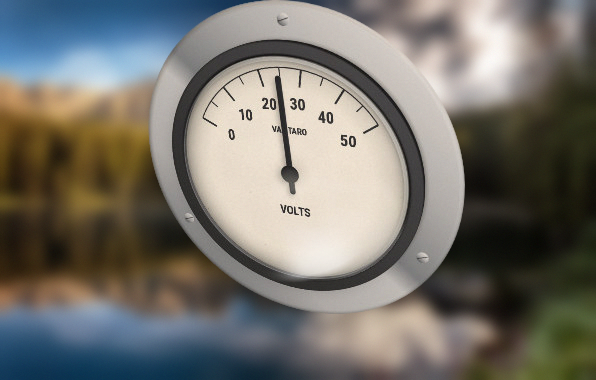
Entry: 25 V
